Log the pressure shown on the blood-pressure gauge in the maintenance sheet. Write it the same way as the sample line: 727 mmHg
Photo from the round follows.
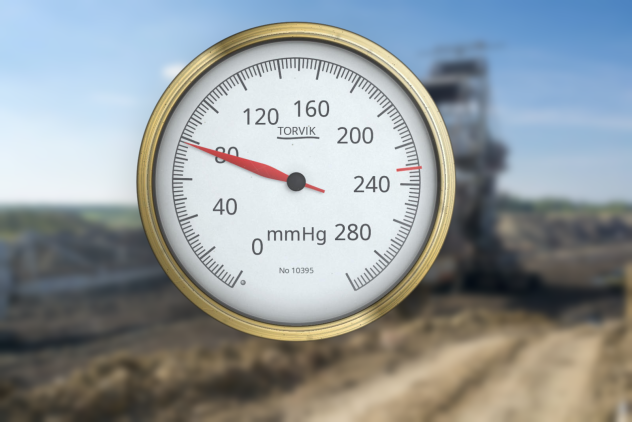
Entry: 78 mmHg
